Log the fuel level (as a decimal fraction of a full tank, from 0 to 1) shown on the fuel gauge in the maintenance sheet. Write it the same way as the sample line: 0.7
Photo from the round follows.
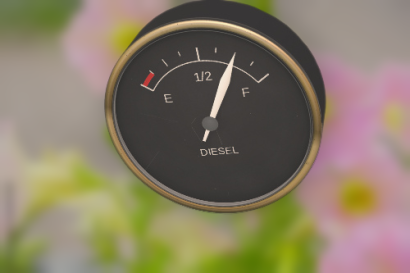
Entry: 0.75
